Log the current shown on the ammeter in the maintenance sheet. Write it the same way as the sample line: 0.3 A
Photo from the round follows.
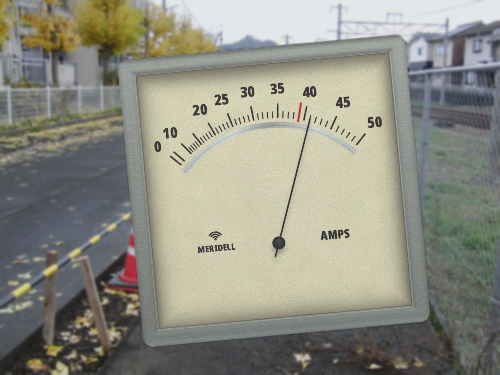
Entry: 41 A
